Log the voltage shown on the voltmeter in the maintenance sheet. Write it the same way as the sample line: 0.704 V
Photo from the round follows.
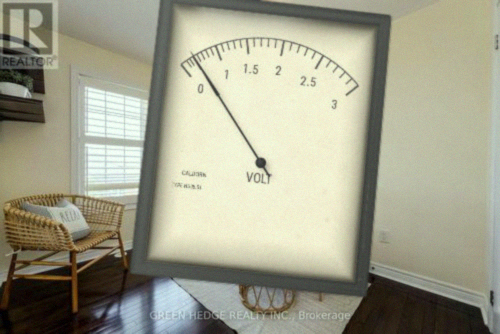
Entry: 0.5 V
